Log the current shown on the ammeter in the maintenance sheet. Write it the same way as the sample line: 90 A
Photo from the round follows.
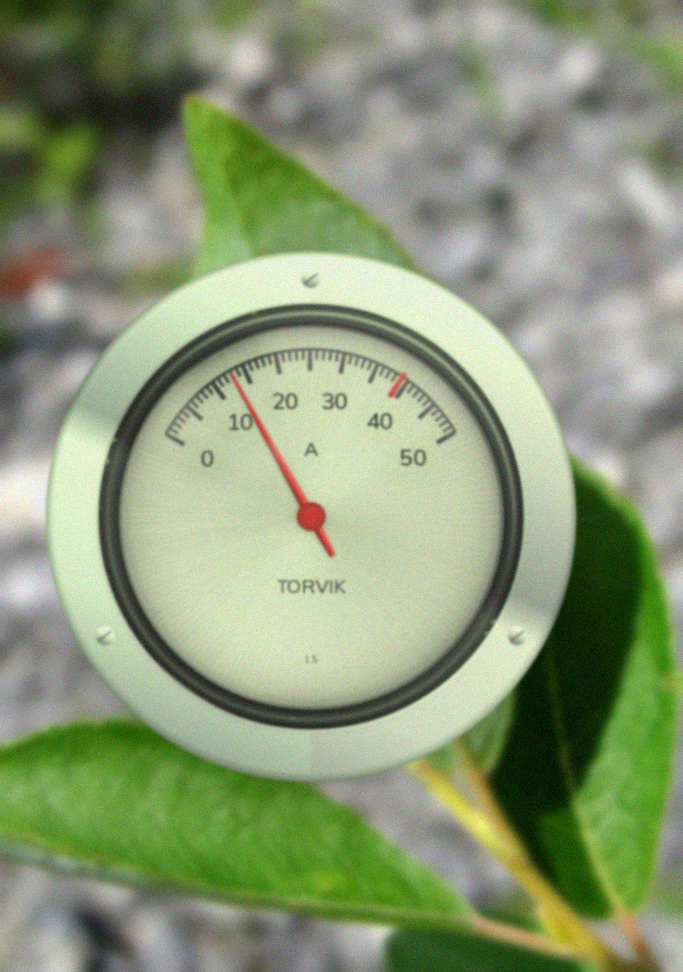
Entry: 13 A
